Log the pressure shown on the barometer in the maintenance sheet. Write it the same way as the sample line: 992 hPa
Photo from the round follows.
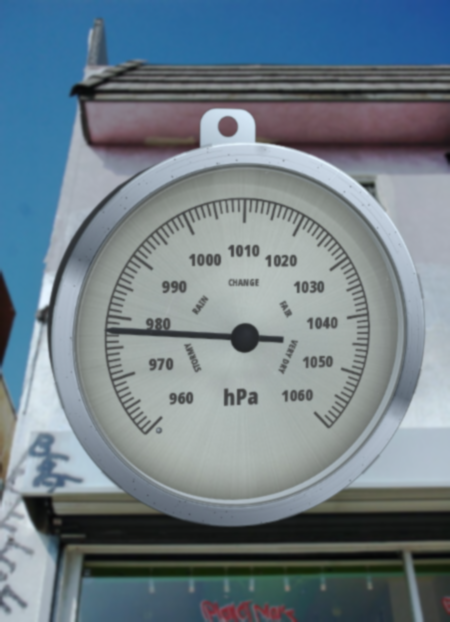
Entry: 978 hPa
